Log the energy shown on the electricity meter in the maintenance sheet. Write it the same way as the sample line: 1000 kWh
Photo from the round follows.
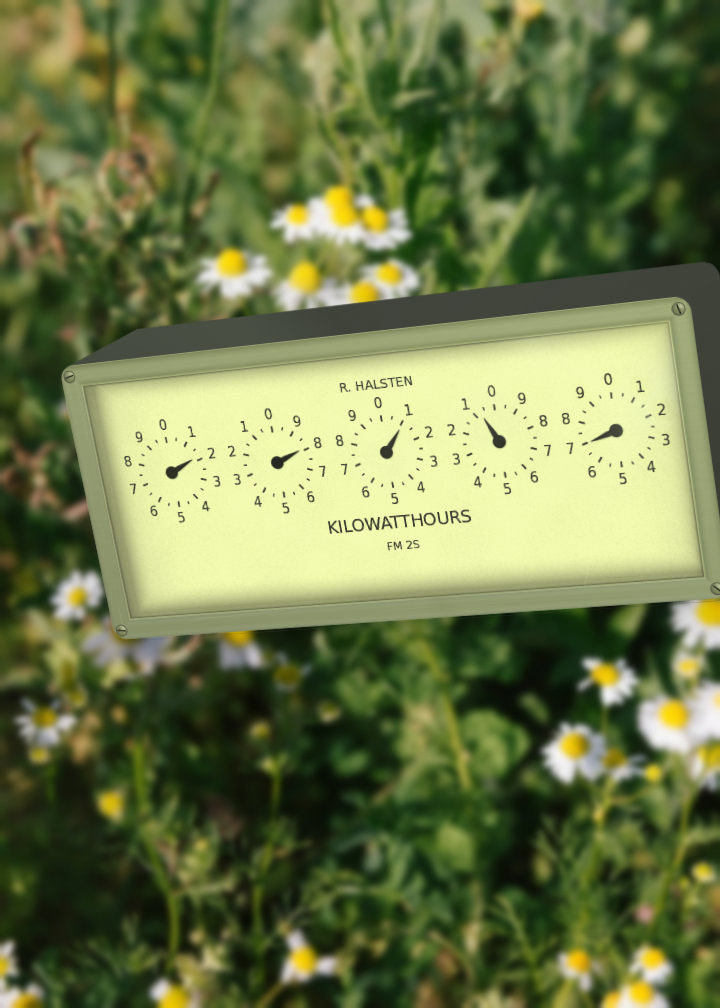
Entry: 18107 kWh
